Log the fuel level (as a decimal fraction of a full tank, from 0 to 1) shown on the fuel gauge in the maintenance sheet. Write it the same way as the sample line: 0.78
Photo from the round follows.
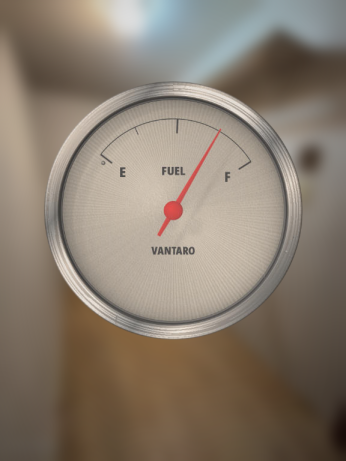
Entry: 0.75
